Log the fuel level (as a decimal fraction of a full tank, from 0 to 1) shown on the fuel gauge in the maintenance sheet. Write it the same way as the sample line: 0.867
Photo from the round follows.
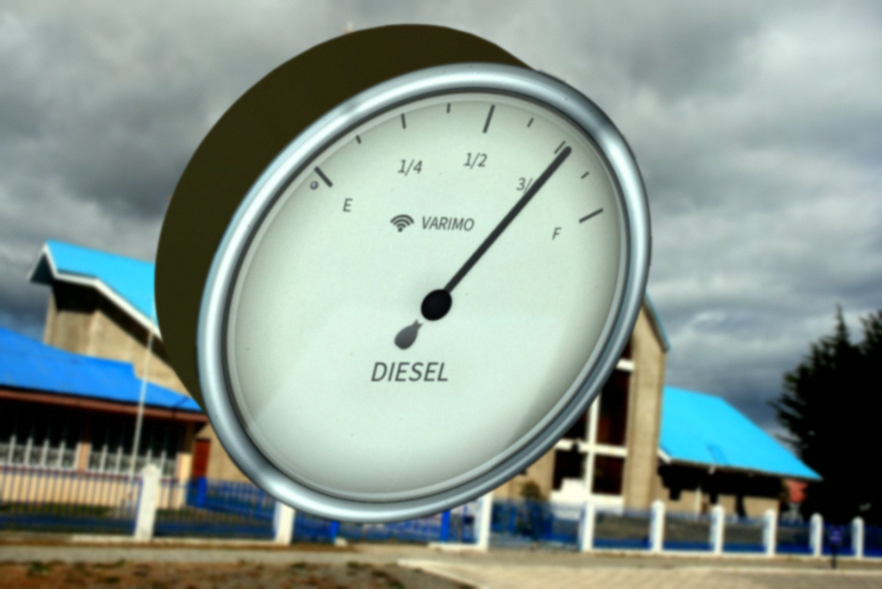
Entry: 0.75
